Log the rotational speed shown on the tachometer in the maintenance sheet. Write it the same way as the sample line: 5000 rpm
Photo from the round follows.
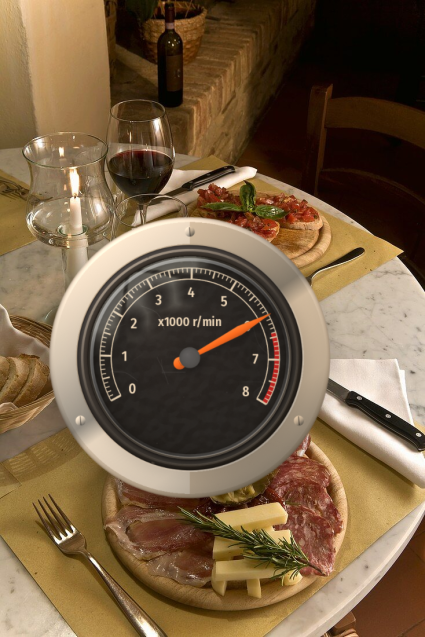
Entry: 6000 rpm
